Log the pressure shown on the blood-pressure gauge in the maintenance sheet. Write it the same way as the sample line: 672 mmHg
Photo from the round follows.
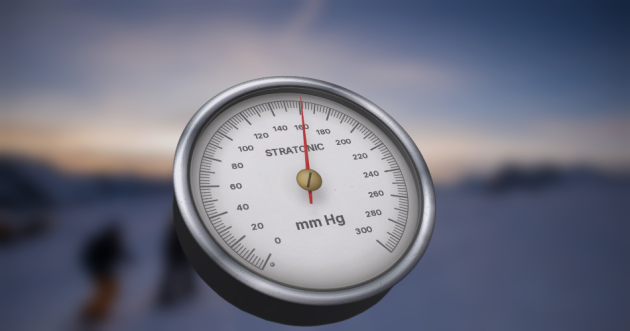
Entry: 160 mmHg
